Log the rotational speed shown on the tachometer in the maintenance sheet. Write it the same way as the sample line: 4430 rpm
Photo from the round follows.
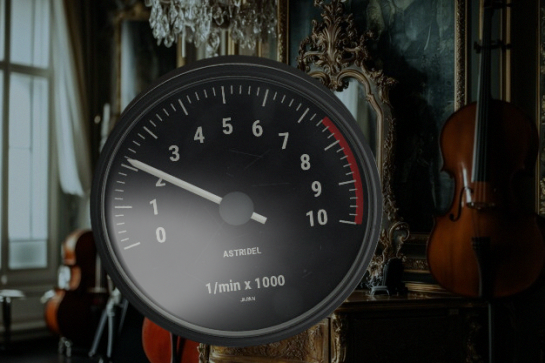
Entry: 2200 rpm
